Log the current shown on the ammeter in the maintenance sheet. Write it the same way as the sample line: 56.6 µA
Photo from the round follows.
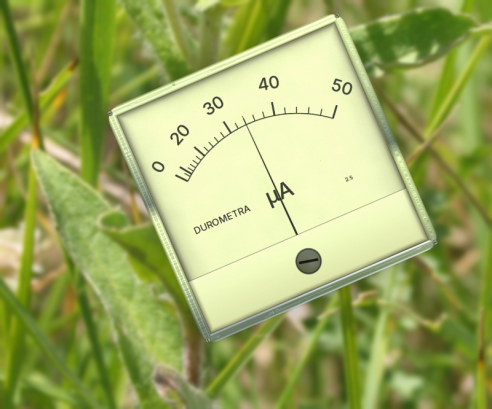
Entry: 34 µA
